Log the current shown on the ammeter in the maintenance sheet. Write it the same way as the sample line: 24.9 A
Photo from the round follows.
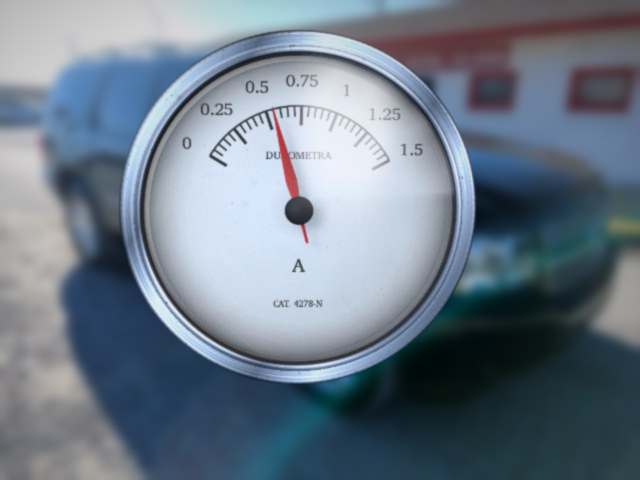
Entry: 0.55 A
